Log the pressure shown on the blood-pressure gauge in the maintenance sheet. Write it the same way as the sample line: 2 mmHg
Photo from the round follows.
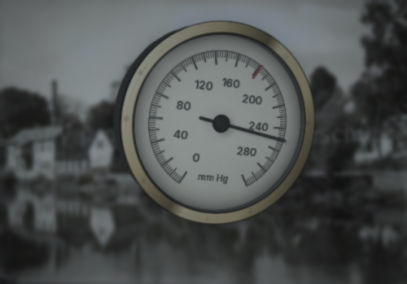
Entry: 250 mmHg
